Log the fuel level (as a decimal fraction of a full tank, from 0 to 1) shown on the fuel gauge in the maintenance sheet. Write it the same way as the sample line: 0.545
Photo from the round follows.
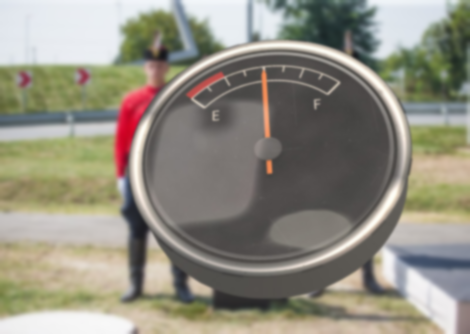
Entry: 0.5
